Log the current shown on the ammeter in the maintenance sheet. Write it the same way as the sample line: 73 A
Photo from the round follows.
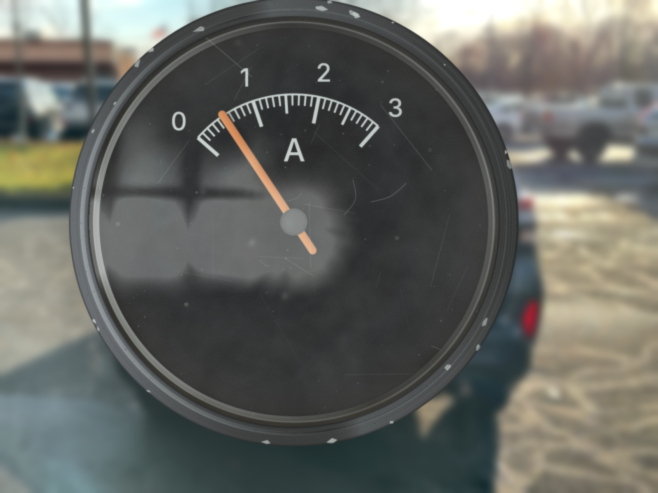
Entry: 0.5 A
